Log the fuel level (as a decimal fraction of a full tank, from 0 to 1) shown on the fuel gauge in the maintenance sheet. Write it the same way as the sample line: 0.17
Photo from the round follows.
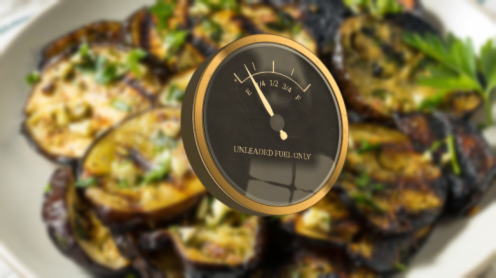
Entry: 0.125
